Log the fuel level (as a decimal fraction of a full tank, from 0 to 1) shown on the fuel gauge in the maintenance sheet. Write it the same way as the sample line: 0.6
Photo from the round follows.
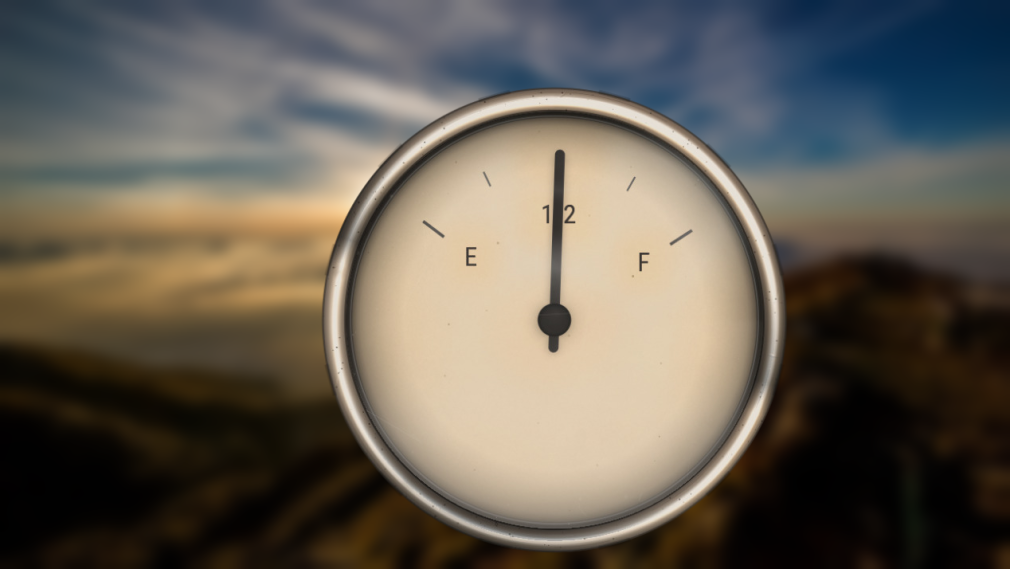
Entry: 0.5
